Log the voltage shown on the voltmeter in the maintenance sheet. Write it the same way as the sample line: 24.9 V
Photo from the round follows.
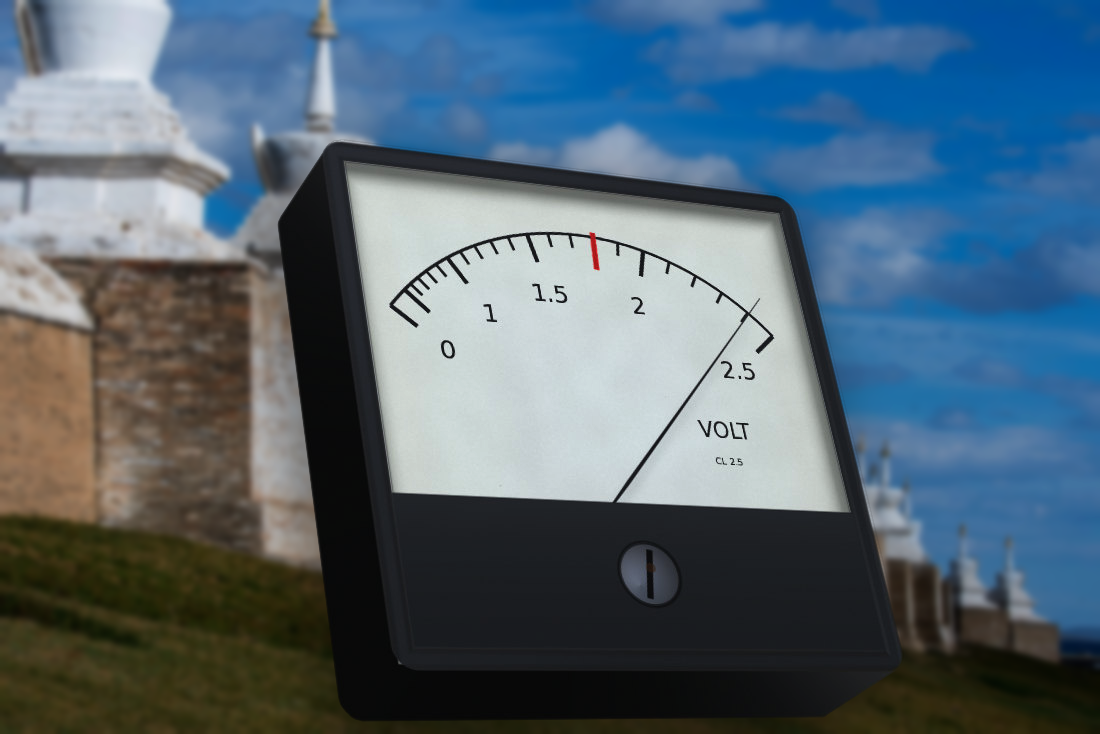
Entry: 2.4 V
